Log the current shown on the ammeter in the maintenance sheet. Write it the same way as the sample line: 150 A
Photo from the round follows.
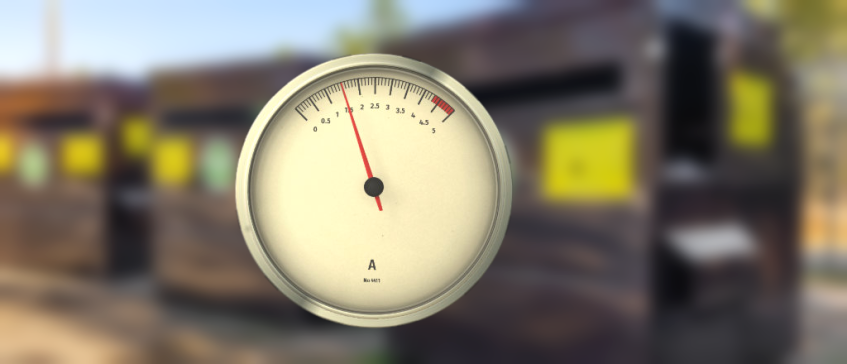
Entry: 1.5 A
